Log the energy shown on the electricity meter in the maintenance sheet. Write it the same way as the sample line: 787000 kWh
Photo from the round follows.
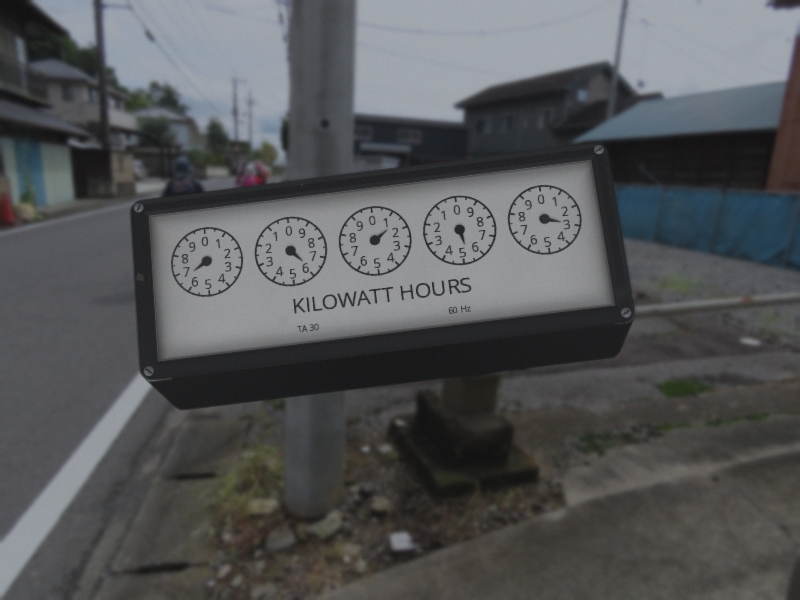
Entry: 66153 kWh
